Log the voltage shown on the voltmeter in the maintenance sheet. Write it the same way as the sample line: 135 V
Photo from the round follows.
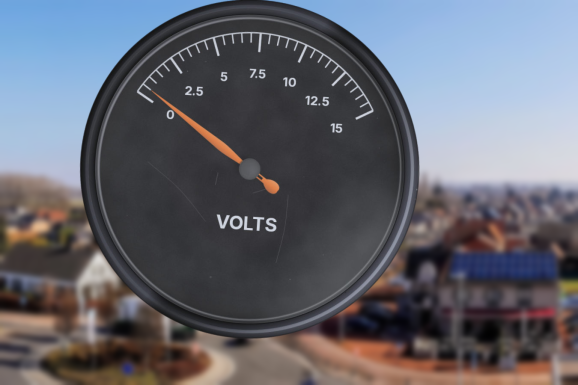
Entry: 0.5 V
